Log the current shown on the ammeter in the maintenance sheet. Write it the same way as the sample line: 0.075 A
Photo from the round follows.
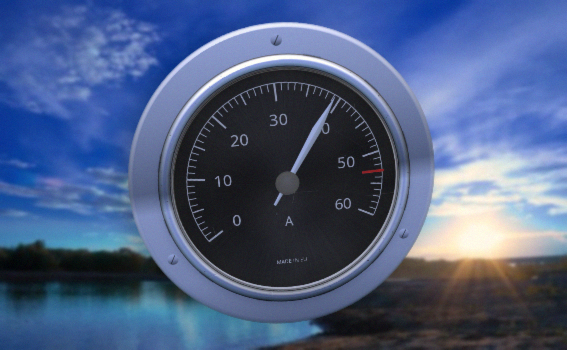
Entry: 39 A
